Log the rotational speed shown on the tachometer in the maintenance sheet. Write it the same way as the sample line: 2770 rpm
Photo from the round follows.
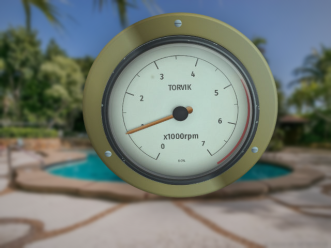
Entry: 1000 rpm
